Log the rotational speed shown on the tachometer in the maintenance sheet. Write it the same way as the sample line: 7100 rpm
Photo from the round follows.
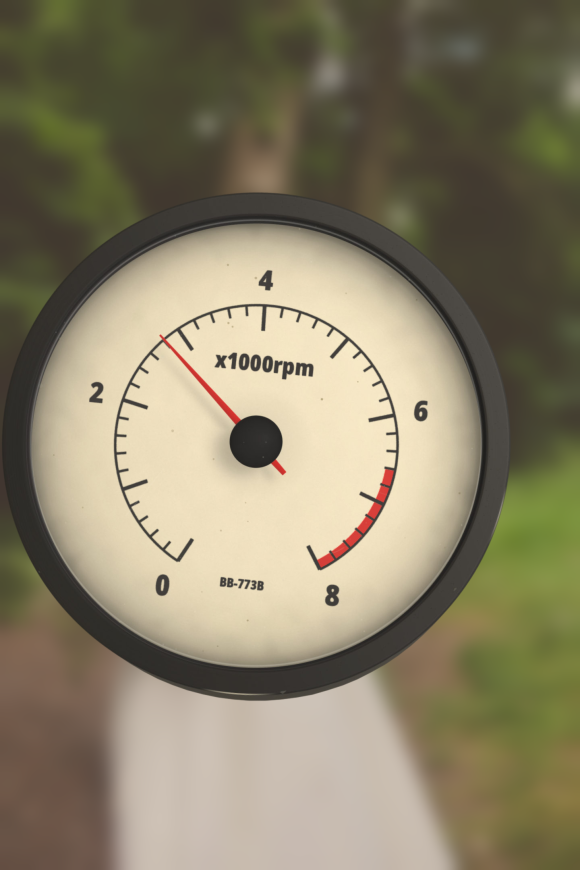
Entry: 2800 rpm
